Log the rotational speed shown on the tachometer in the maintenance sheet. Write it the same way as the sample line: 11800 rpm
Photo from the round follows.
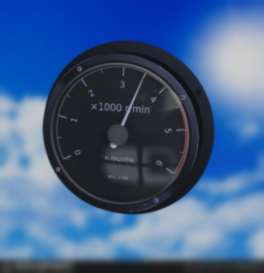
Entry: 3500 rpm
